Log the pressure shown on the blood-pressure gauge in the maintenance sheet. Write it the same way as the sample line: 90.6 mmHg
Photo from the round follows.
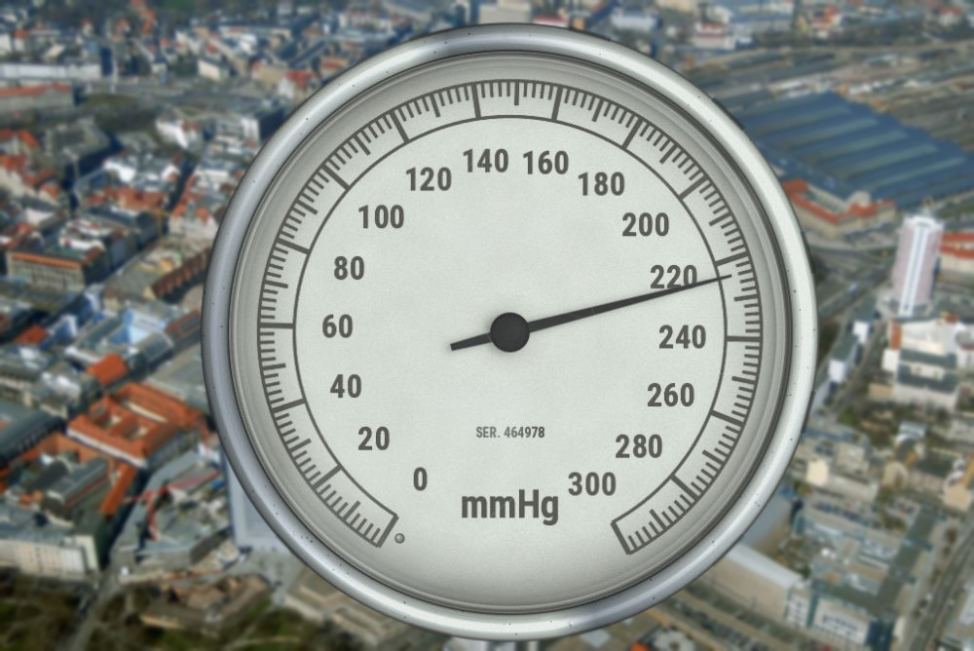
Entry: 224 mmHg
